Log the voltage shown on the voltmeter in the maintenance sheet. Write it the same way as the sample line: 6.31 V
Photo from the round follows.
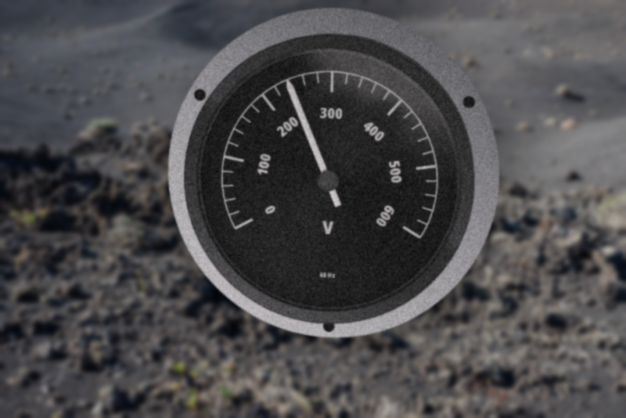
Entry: 240 V
